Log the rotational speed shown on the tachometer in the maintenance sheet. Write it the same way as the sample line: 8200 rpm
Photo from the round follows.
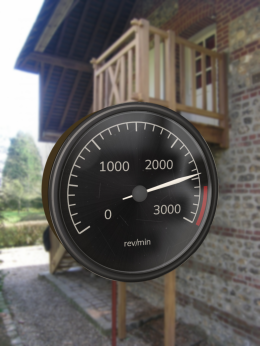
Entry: 2450 rpm
